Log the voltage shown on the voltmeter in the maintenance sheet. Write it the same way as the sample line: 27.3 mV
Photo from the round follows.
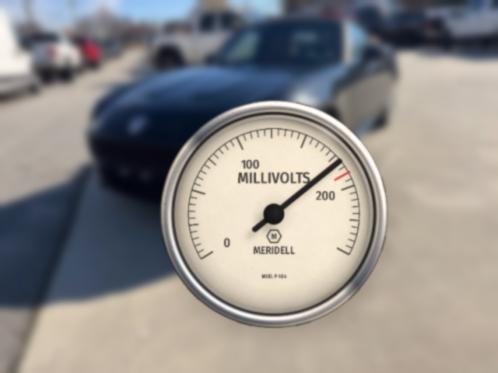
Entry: 180 mV
